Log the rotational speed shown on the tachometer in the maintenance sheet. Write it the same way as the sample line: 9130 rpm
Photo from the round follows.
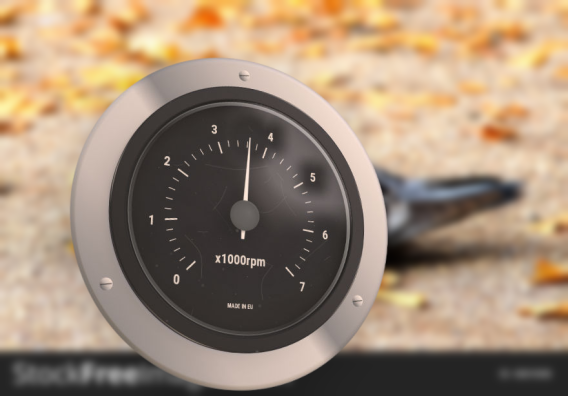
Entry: 3600 rpm
